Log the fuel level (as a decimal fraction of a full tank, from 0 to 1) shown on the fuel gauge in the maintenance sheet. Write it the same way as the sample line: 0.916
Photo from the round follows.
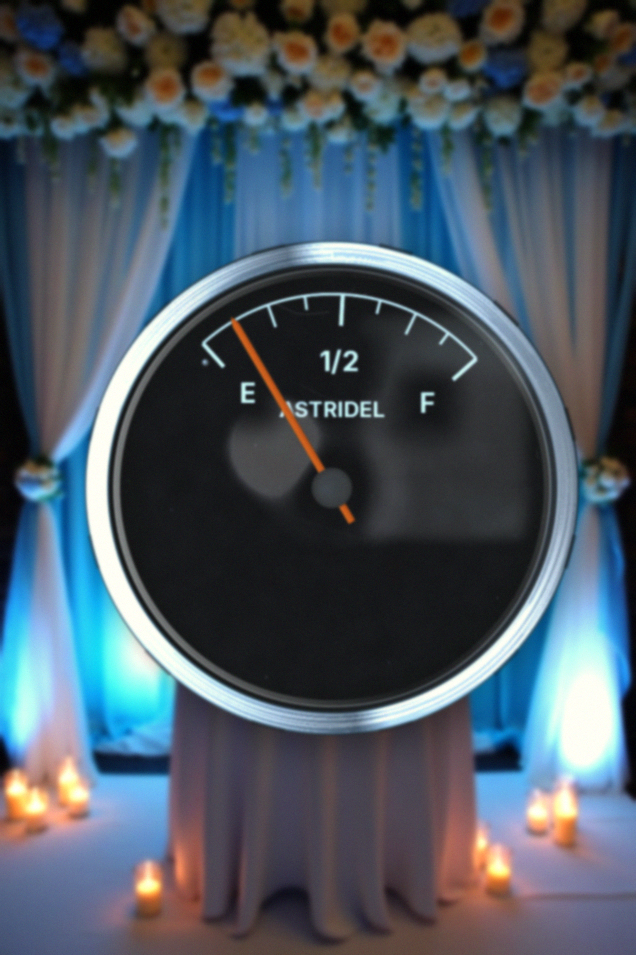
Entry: 0.125
